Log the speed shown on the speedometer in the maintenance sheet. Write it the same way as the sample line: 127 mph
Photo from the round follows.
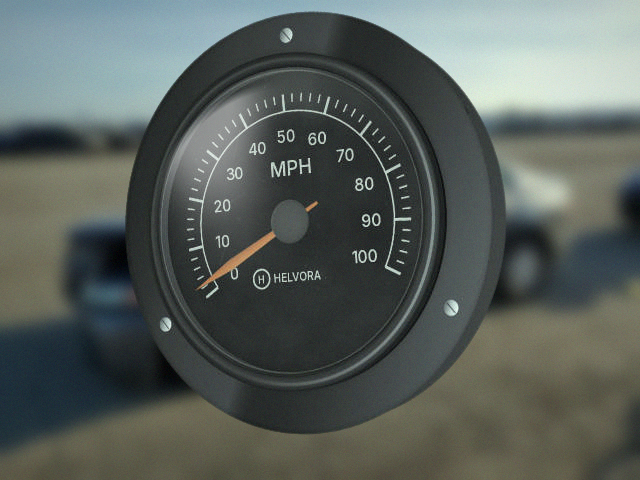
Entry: 2 mph
